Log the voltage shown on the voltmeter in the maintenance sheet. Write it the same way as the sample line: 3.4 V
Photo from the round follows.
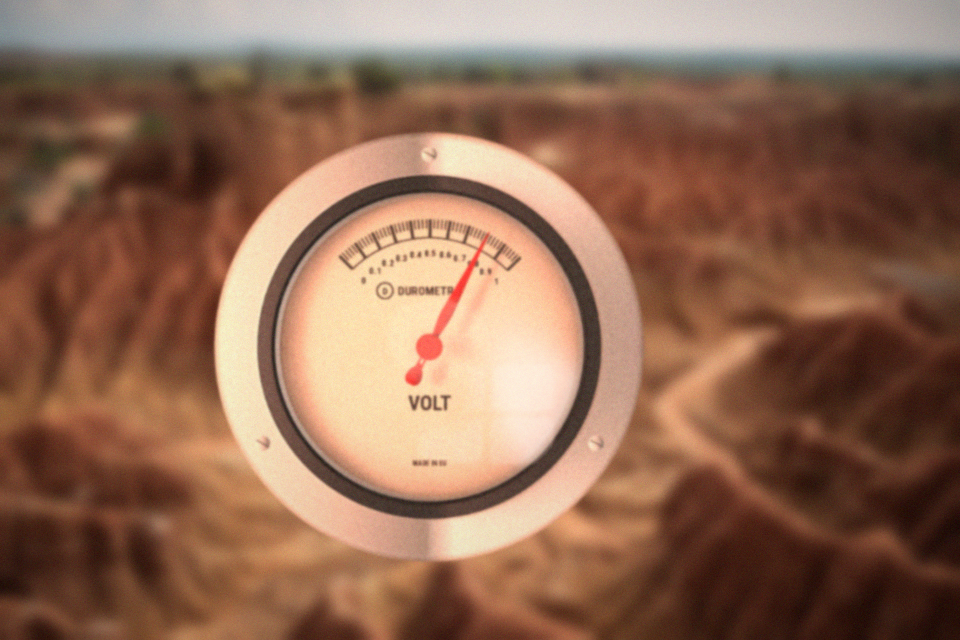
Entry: 0.8 V
